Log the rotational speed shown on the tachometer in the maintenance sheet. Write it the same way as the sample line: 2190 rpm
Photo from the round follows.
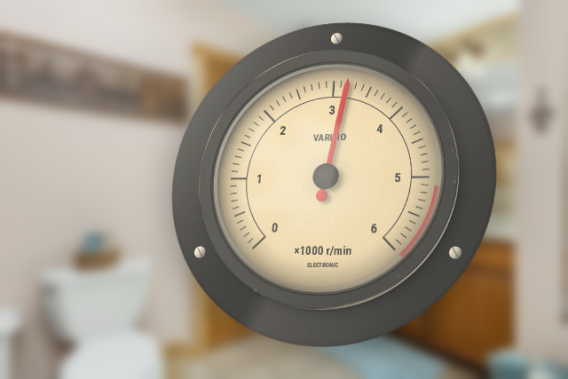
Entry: 3200 rpm
